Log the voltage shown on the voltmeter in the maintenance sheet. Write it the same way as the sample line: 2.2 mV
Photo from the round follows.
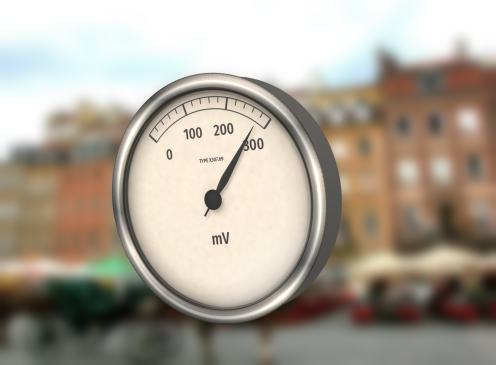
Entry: 280 mV
